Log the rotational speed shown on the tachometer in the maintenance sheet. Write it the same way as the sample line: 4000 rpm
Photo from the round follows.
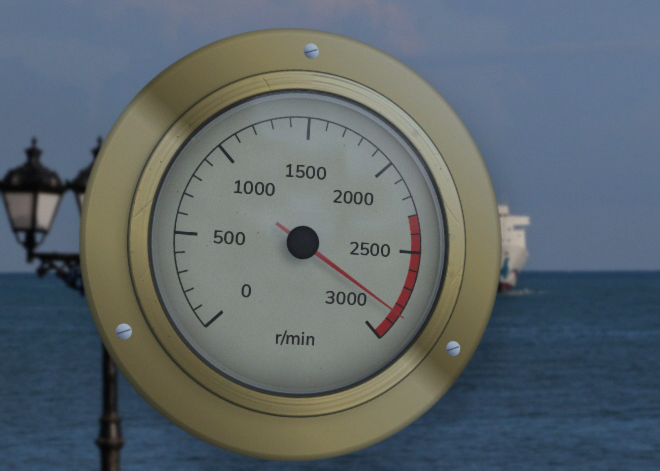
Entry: 2850 rpm
